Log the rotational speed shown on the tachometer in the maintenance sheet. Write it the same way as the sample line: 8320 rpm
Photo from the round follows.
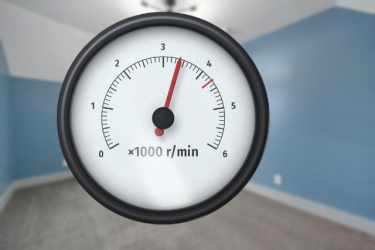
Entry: 3400 rpm
